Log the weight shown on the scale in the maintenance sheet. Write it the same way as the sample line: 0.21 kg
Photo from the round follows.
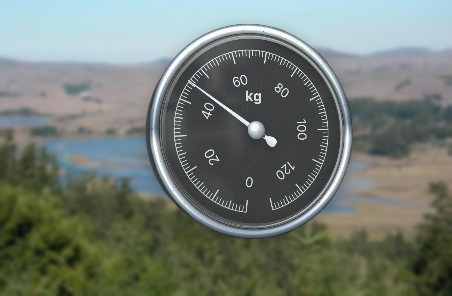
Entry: 45 kg
